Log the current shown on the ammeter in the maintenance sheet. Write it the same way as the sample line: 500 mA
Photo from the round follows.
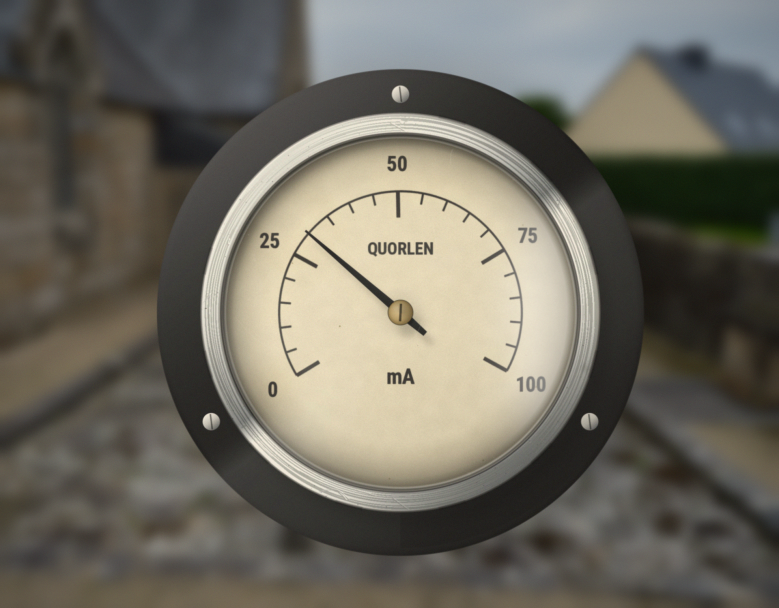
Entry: 30 mA
